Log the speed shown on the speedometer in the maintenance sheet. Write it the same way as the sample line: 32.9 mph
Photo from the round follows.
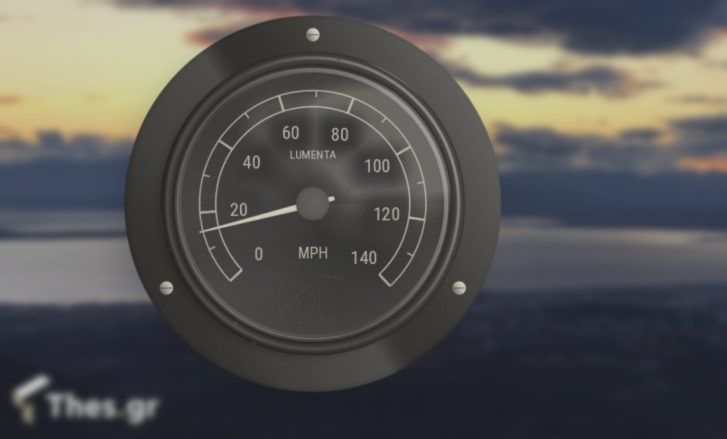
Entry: 15 mph
